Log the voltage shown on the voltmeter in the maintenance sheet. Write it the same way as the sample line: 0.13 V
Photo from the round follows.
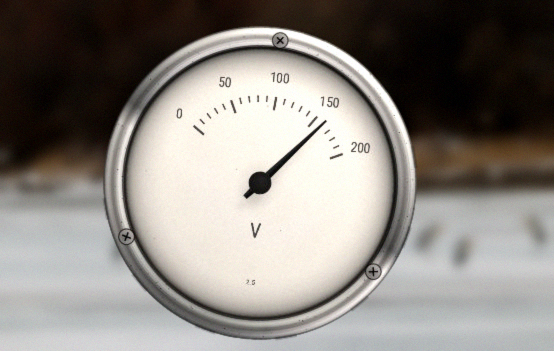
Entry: 160 V
